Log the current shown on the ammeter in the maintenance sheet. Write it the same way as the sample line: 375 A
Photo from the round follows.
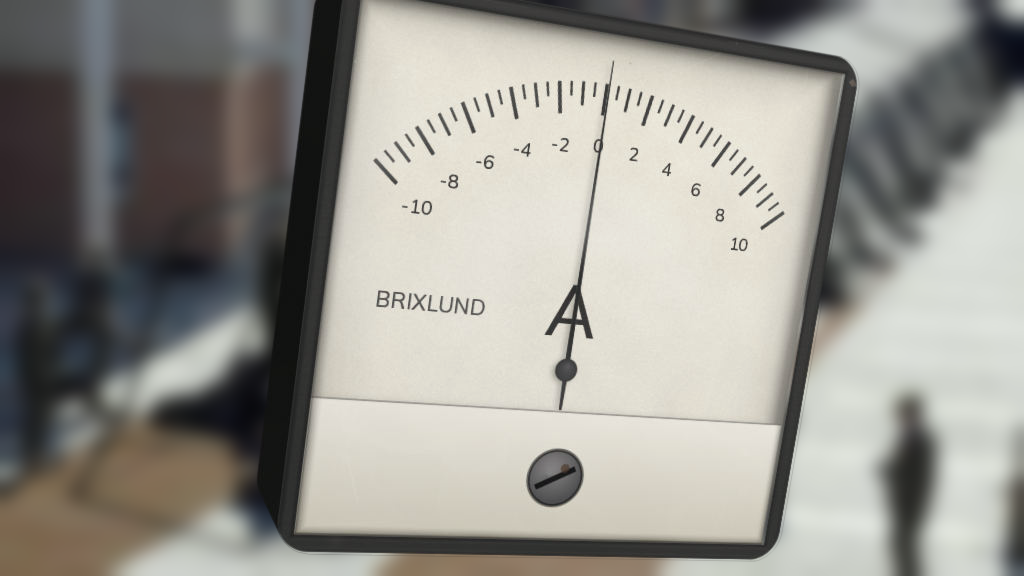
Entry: 0 A
